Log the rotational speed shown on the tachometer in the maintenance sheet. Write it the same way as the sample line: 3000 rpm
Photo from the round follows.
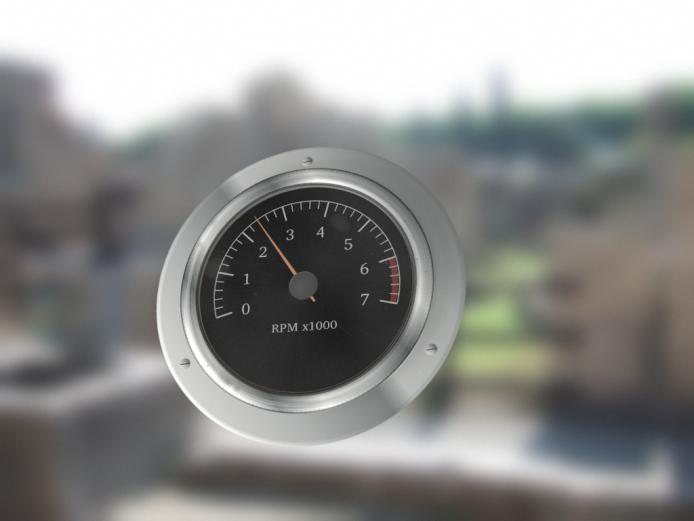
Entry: 2400 rpm
